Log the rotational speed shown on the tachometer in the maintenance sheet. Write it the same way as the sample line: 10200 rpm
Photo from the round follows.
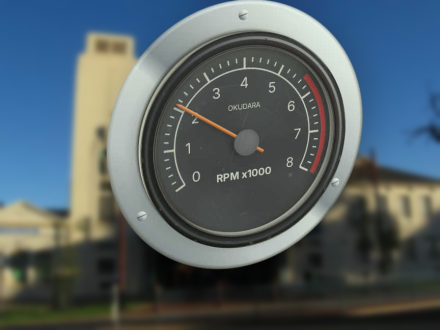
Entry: 2100 rpm
